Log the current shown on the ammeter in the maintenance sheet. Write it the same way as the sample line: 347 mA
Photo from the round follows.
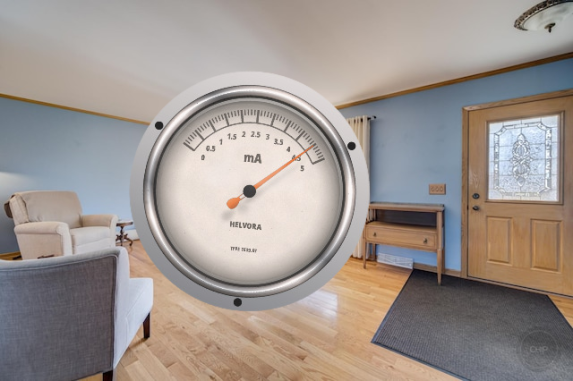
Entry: 4.5 mA
